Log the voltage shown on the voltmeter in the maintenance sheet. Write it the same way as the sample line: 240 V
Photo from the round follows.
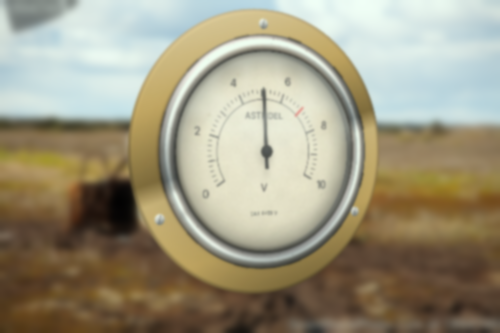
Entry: 5 V
